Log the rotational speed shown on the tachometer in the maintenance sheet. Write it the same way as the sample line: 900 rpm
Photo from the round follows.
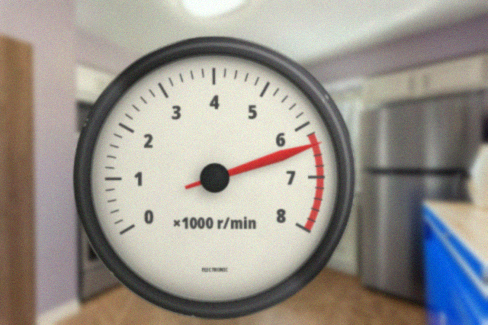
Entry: 6400 rpm
